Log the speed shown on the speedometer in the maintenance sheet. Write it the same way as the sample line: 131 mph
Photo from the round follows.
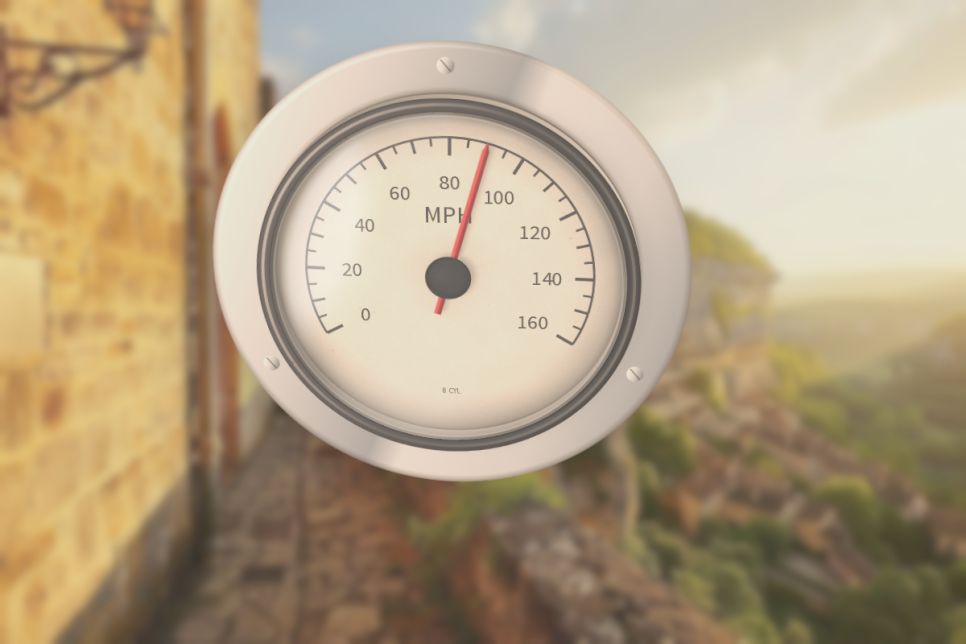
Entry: 90 mph
